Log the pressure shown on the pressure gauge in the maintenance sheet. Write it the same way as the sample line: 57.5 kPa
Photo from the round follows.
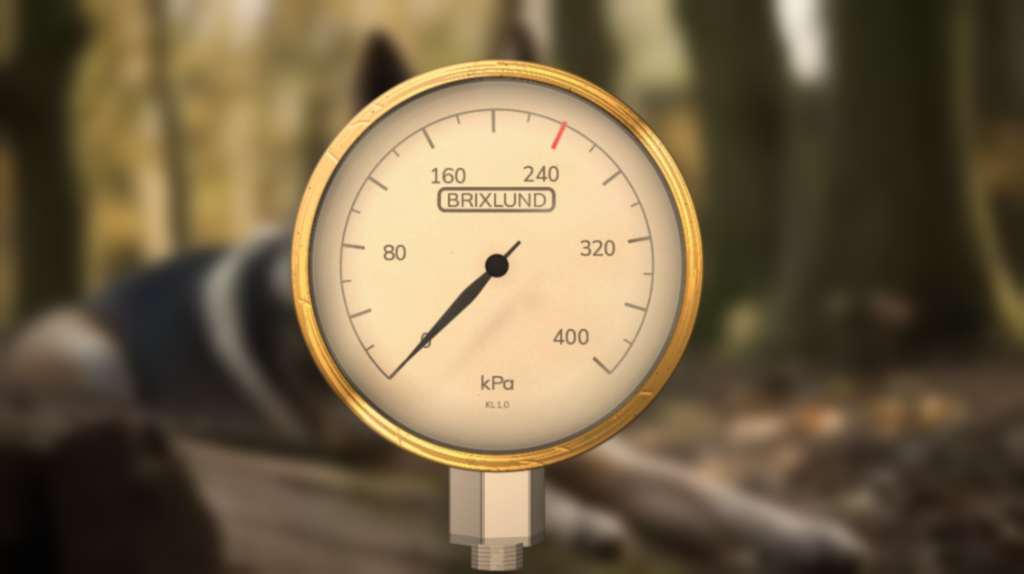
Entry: 0 kPa
